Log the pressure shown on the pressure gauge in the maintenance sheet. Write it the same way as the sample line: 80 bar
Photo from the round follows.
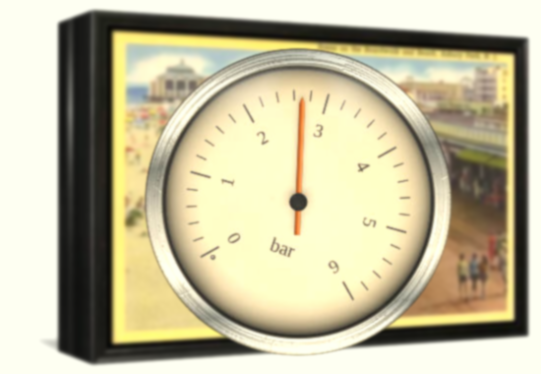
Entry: 2.7 bar
